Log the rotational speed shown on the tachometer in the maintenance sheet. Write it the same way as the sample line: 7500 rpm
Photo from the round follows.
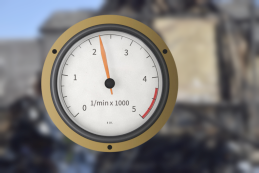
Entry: 2250 rpm
